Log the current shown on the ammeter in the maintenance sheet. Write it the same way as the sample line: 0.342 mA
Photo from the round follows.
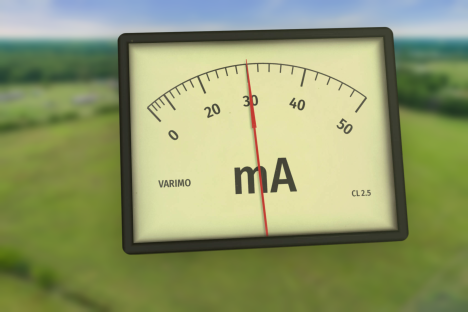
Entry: 30 mA
